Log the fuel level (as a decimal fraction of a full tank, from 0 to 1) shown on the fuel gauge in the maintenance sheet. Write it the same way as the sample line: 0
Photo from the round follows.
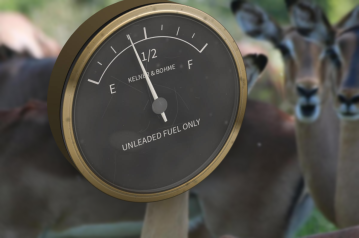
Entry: 0.375
